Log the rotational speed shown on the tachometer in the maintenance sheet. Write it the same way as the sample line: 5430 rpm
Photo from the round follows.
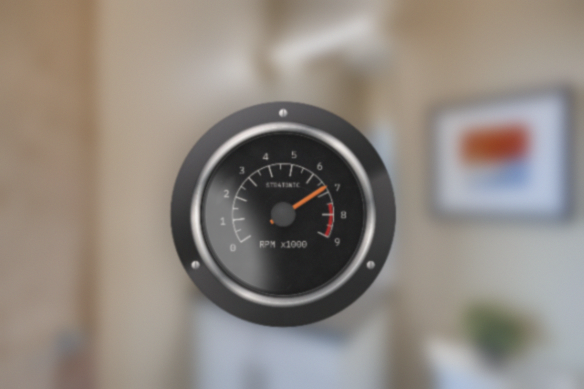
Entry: 6750 rpm
